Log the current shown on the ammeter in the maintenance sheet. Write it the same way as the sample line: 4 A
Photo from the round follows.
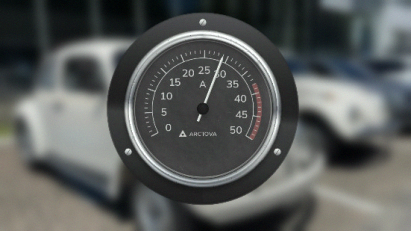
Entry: 29 A
